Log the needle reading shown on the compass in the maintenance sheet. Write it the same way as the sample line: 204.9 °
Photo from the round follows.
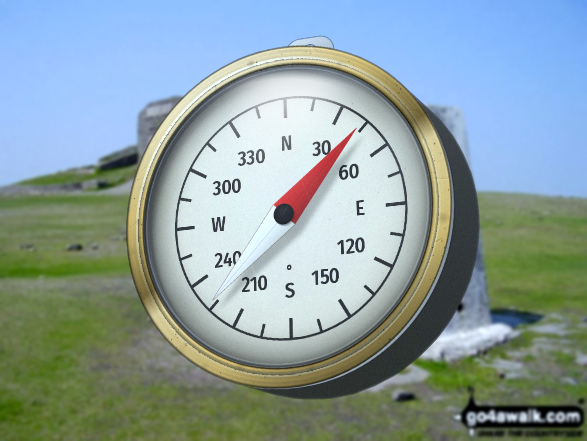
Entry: 45 °
